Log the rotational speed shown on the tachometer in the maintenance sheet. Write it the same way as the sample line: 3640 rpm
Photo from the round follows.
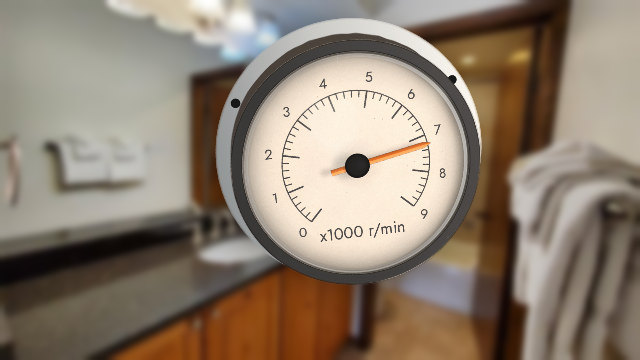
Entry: 7200 rpm
